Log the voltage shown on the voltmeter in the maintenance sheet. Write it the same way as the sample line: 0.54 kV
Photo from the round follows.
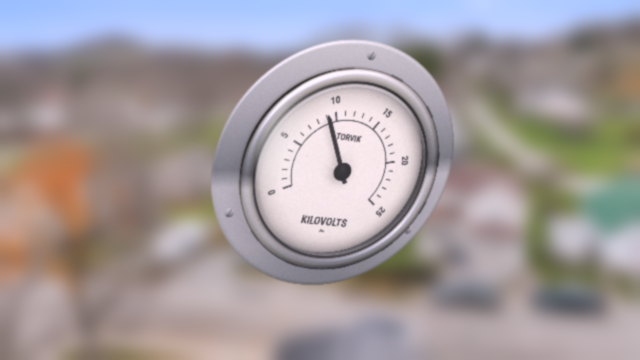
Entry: 9 kV
